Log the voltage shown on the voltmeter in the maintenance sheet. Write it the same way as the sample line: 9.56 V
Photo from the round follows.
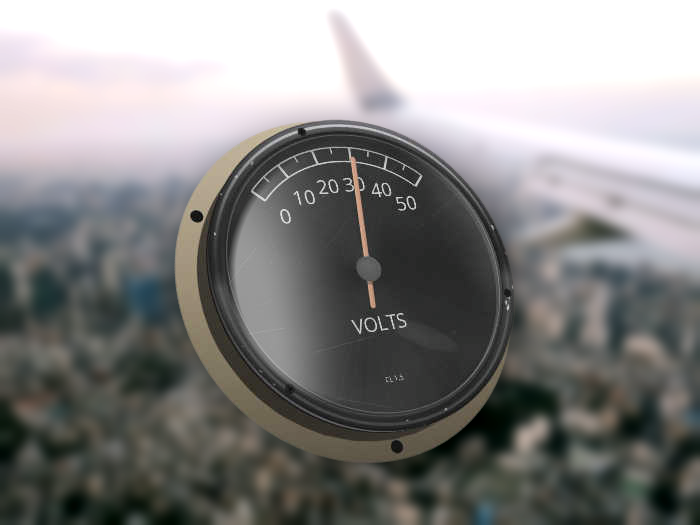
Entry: 30 V
